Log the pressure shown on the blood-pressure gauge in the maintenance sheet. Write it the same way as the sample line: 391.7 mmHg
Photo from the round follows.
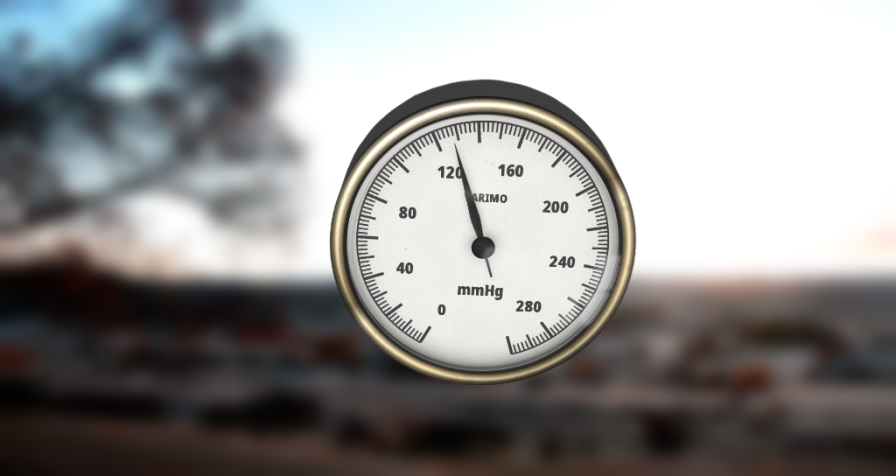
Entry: 128 mmHg
